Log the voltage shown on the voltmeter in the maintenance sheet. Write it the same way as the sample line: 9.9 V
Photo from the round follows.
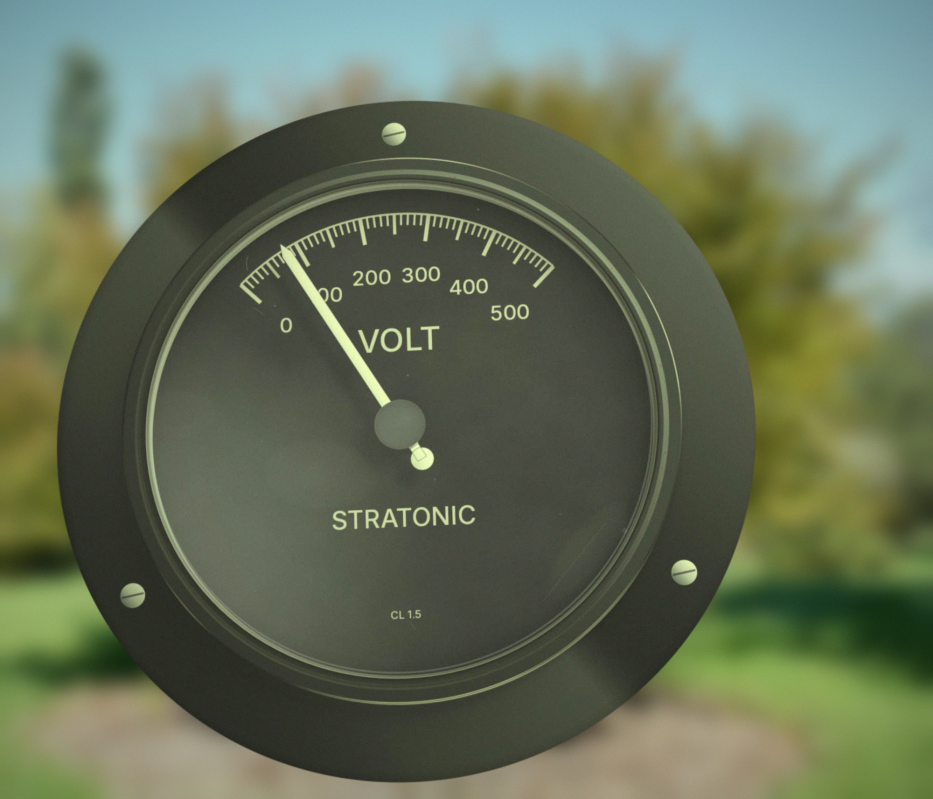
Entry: 80 V
